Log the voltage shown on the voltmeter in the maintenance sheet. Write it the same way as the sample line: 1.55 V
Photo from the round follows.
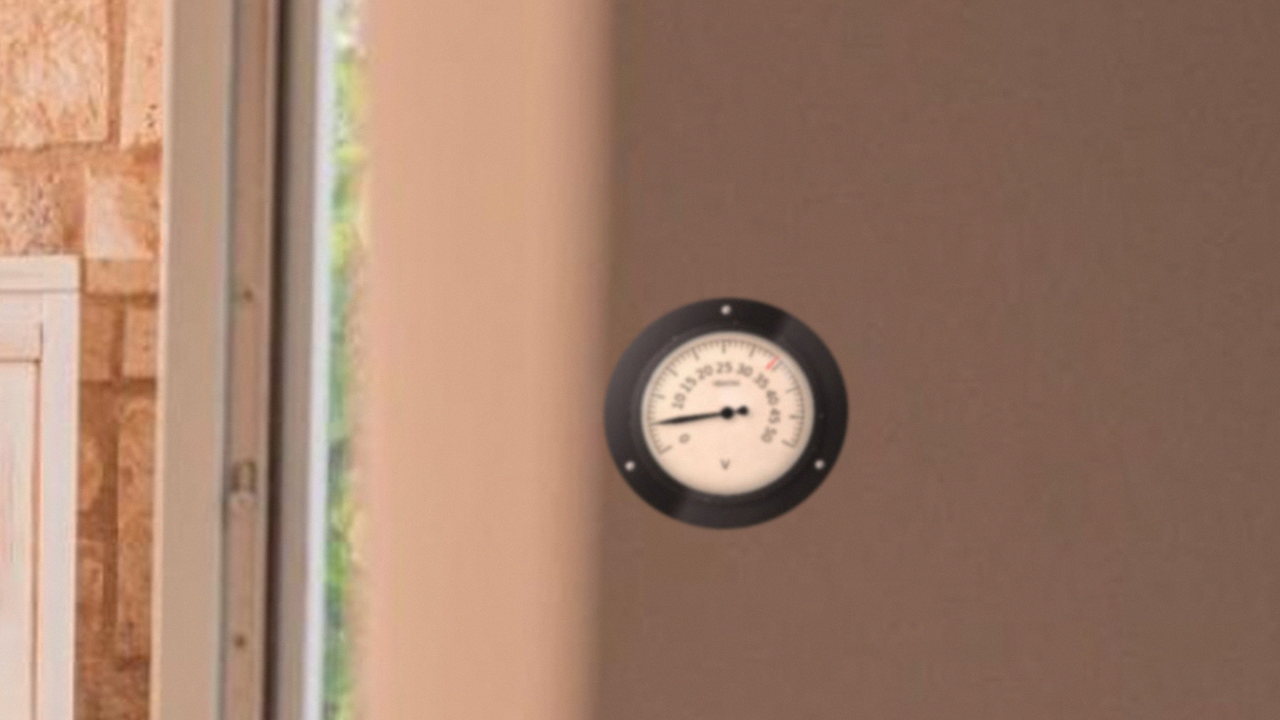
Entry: 5 V
